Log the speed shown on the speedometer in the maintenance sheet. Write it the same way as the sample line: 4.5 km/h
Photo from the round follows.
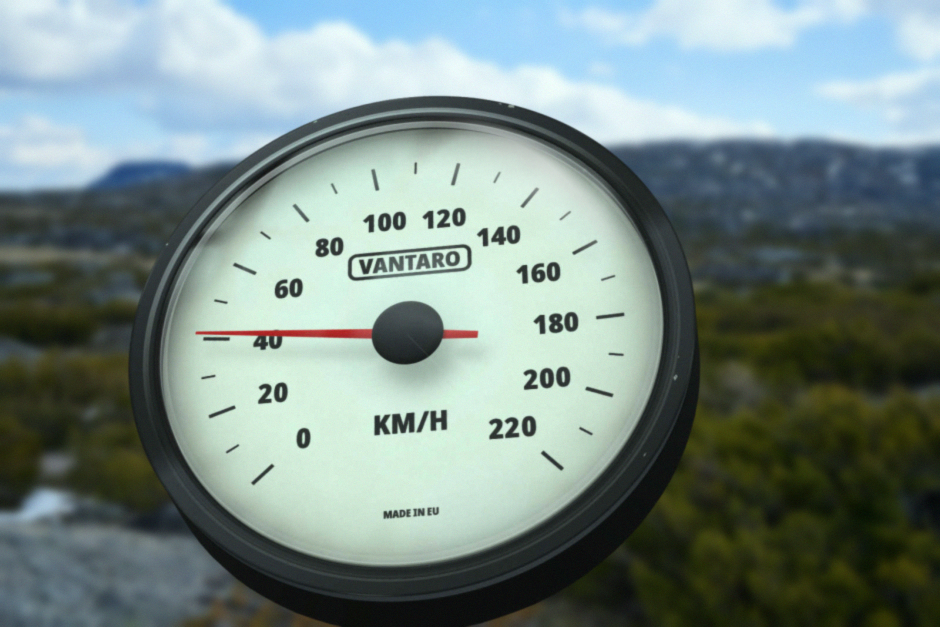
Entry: 40 km/h
